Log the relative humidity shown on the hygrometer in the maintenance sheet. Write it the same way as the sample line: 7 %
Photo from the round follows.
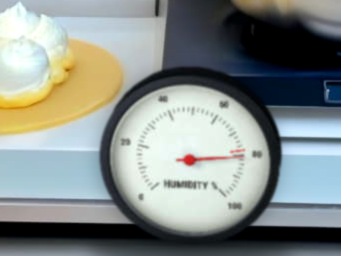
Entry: 80 %
